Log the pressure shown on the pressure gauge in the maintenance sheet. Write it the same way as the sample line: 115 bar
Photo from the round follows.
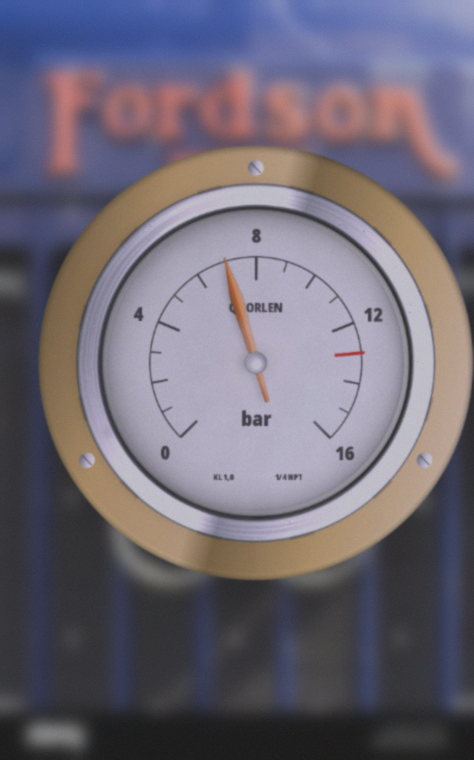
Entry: 7 bar
